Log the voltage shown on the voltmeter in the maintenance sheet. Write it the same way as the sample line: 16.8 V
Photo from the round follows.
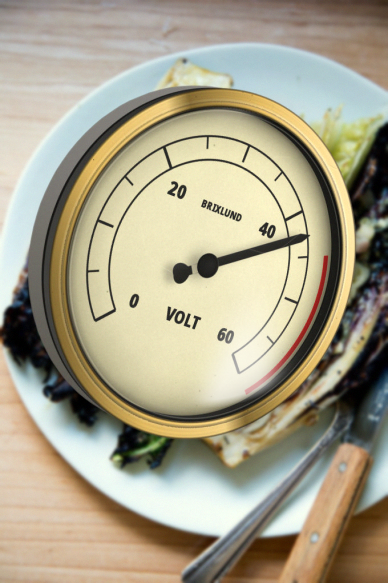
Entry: 42.5 V
